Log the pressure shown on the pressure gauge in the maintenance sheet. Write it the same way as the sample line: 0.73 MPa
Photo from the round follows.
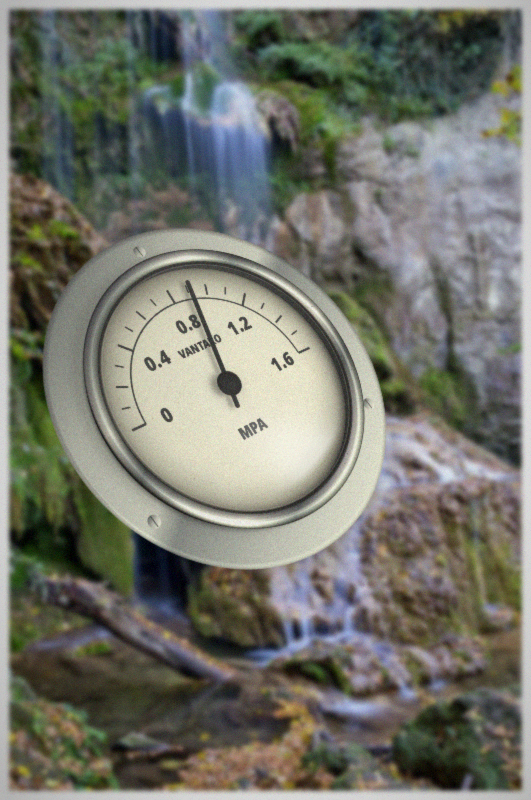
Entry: 0.9 MPa
